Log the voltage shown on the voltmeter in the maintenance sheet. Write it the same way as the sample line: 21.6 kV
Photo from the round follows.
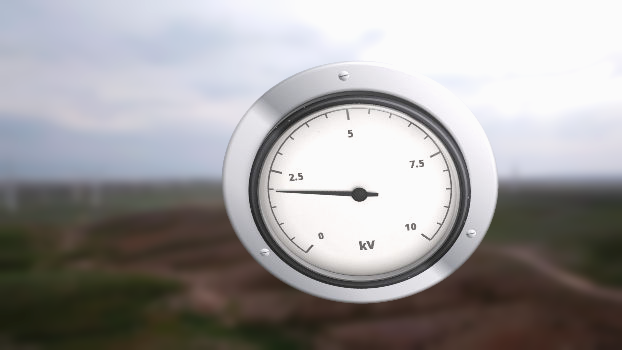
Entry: 2 kV
